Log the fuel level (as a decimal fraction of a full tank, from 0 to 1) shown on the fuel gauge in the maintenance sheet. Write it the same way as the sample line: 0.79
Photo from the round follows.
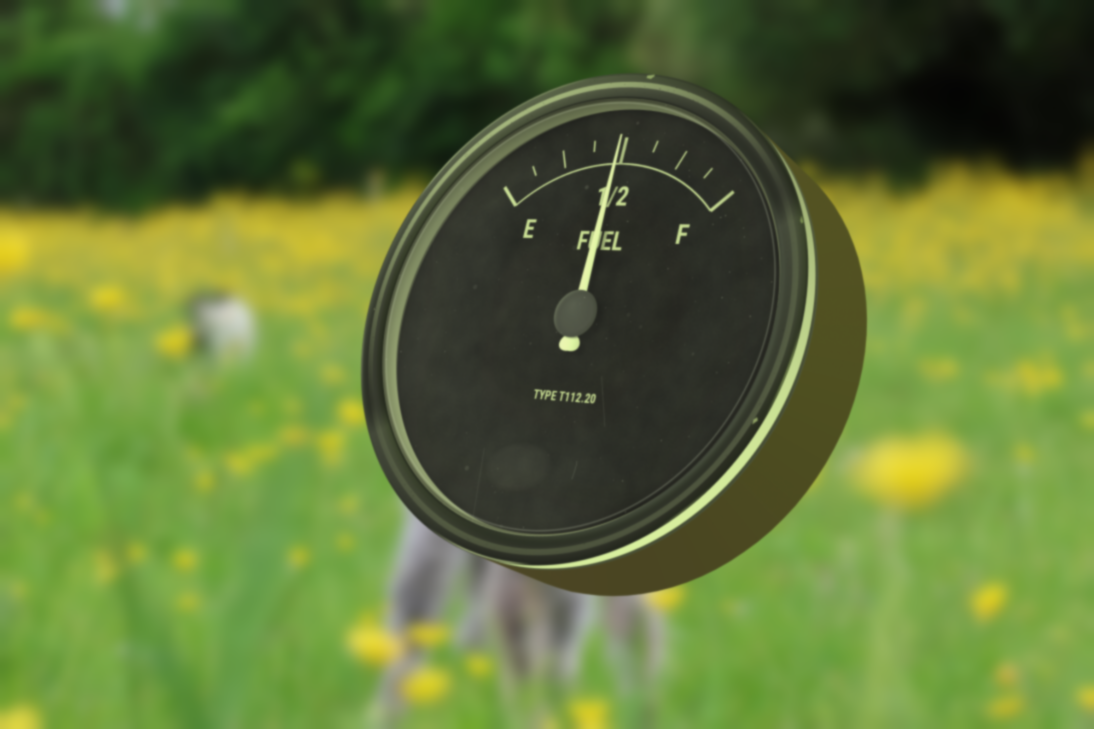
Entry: 0.5
